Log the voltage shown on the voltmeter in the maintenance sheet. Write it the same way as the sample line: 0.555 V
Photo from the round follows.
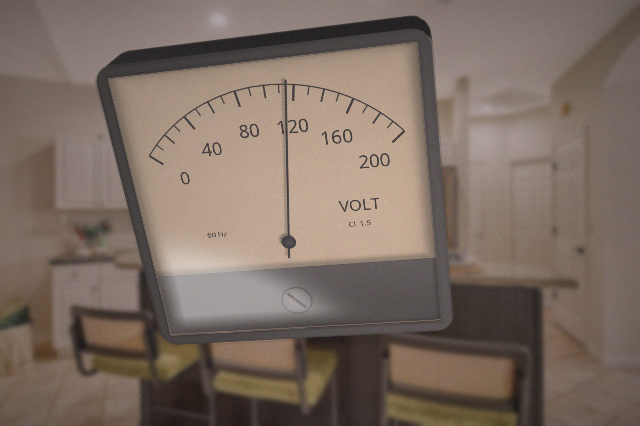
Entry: 115 V
